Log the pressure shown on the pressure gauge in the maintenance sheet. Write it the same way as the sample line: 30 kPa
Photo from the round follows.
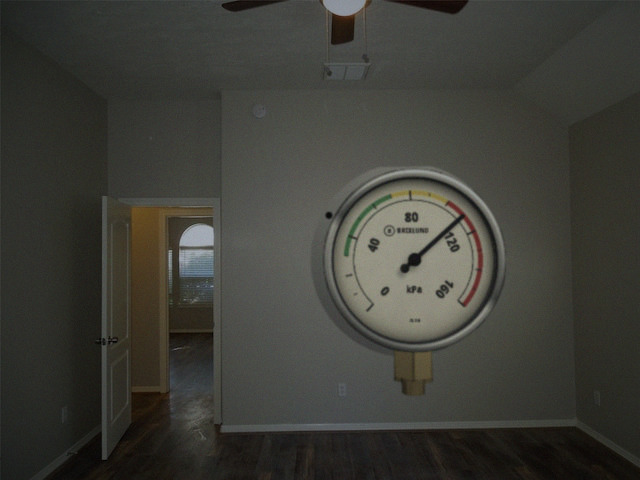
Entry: 110 kPa
